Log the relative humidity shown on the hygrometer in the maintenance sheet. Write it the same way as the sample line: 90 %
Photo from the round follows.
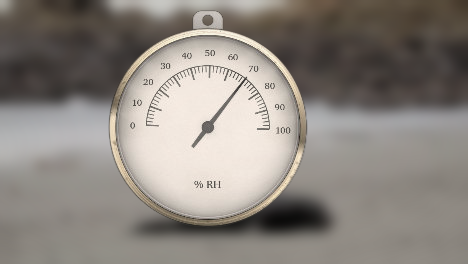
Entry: 70 %
